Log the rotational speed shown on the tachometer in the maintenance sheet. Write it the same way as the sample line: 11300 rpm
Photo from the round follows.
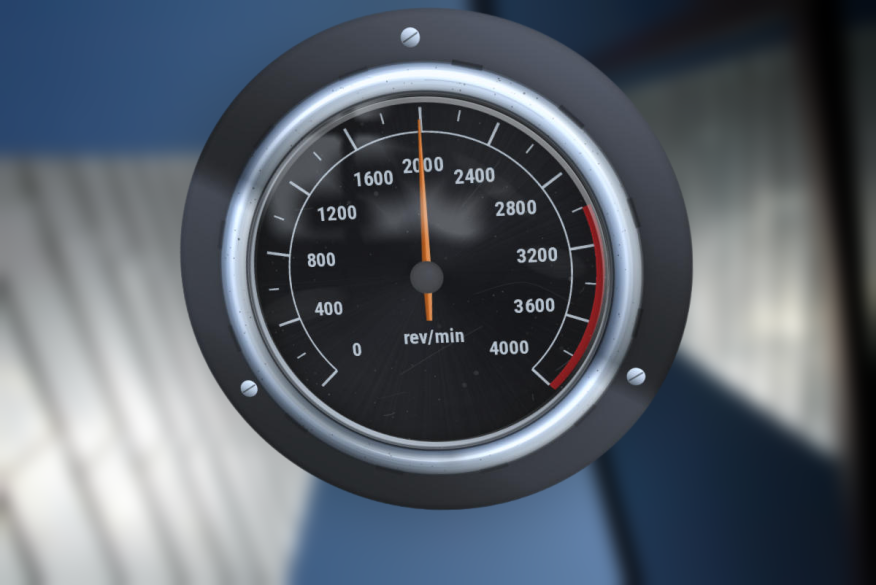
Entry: 2000 rpm
